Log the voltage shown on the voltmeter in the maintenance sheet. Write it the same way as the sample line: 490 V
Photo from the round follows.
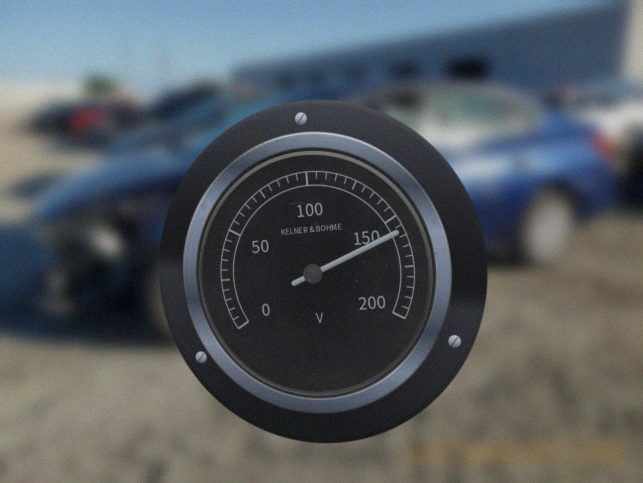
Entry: 157.5 V
